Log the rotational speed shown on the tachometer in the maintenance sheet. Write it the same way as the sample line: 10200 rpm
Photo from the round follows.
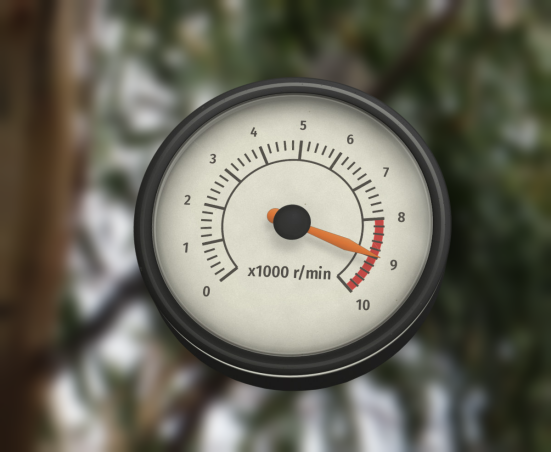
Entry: 9000 rpm
